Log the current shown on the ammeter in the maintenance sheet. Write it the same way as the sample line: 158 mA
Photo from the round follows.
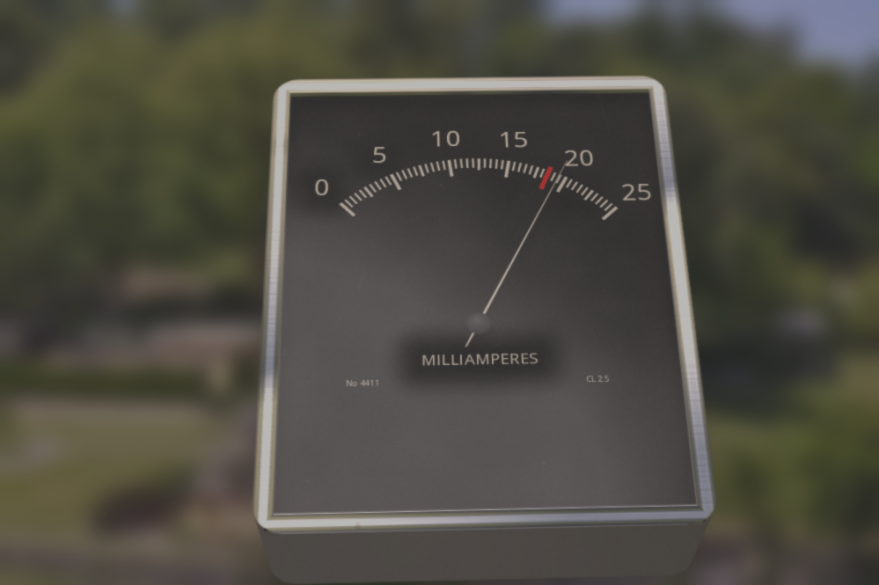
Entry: 19.5 mA
